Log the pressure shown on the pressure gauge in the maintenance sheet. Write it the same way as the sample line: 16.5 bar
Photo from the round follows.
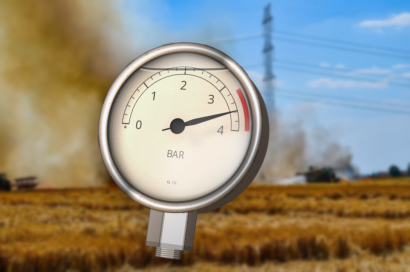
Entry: 3.6 bar
